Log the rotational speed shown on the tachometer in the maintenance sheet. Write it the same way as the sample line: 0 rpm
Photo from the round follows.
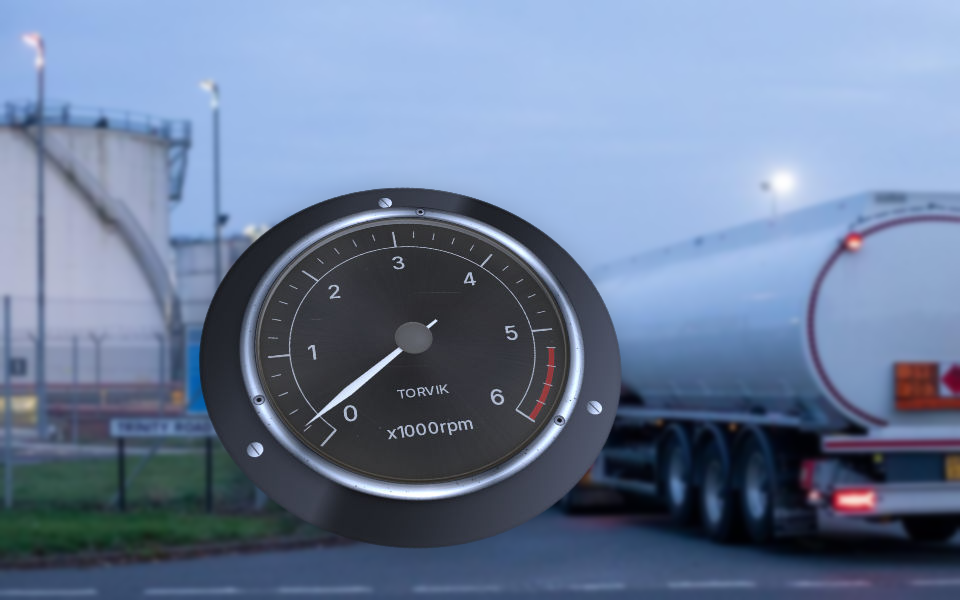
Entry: 200 rpm
